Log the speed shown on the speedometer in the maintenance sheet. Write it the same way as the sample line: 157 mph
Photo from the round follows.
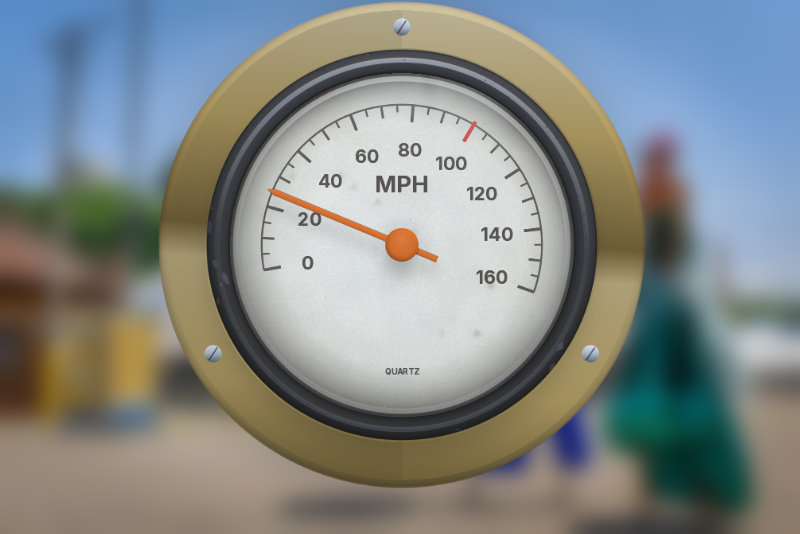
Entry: 25 mph
